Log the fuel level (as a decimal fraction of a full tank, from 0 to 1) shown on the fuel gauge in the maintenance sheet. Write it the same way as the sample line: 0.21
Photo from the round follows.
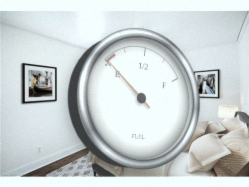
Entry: 0
